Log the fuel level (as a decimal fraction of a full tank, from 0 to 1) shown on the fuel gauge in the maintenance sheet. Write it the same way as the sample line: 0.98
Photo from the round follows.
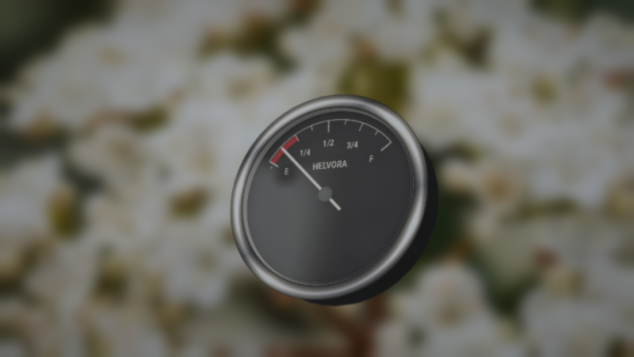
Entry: 0.125
